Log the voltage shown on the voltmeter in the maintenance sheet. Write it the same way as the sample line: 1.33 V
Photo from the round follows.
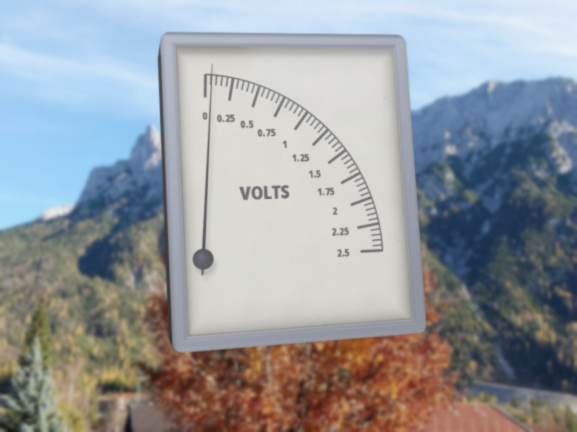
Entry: 0.05 V
